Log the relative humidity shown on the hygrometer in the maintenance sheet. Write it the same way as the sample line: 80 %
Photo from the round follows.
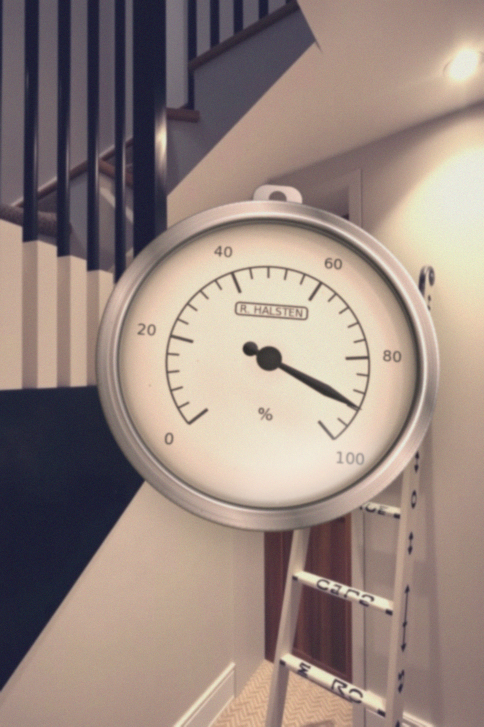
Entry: 92 %
